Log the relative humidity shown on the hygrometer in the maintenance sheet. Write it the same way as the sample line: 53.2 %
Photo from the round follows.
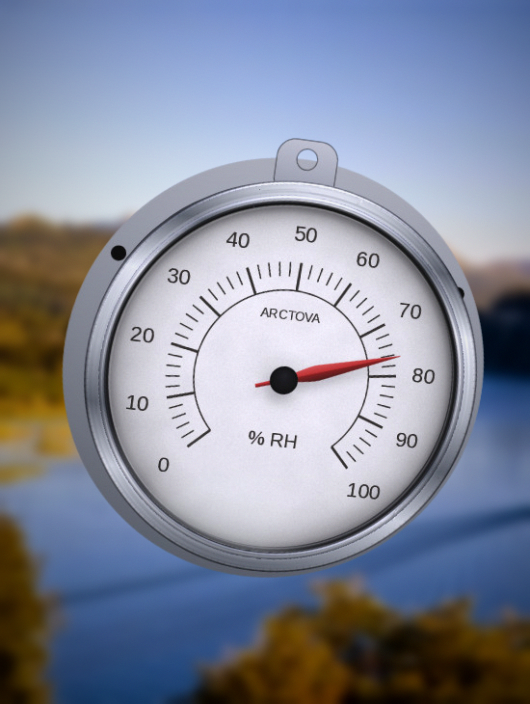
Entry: 76 %
